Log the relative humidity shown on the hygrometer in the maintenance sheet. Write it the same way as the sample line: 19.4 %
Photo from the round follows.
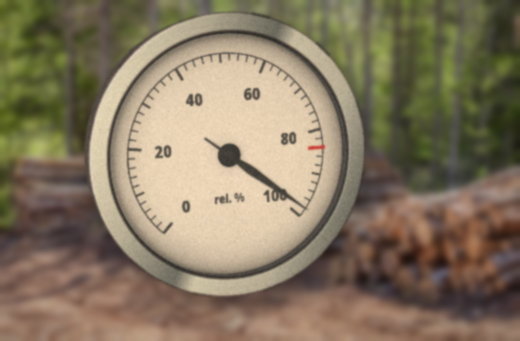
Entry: 98 %
